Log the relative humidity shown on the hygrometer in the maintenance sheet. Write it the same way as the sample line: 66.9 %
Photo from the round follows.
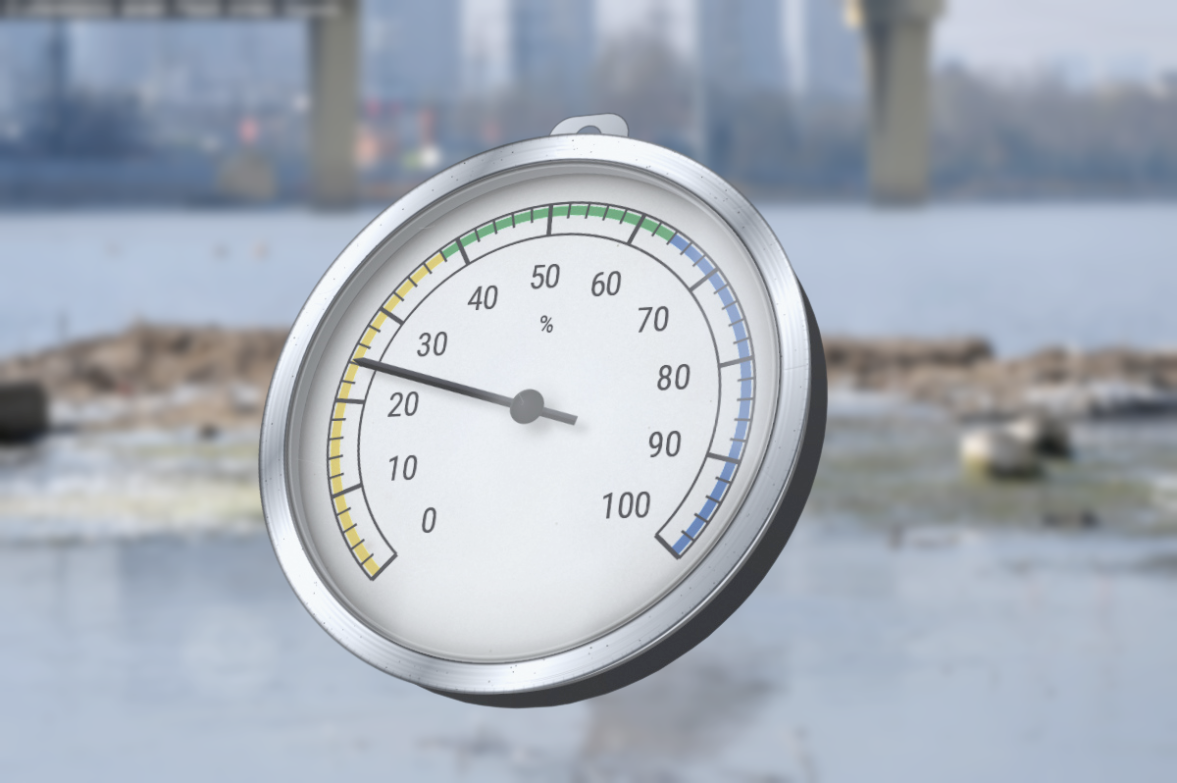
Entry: 24 %
